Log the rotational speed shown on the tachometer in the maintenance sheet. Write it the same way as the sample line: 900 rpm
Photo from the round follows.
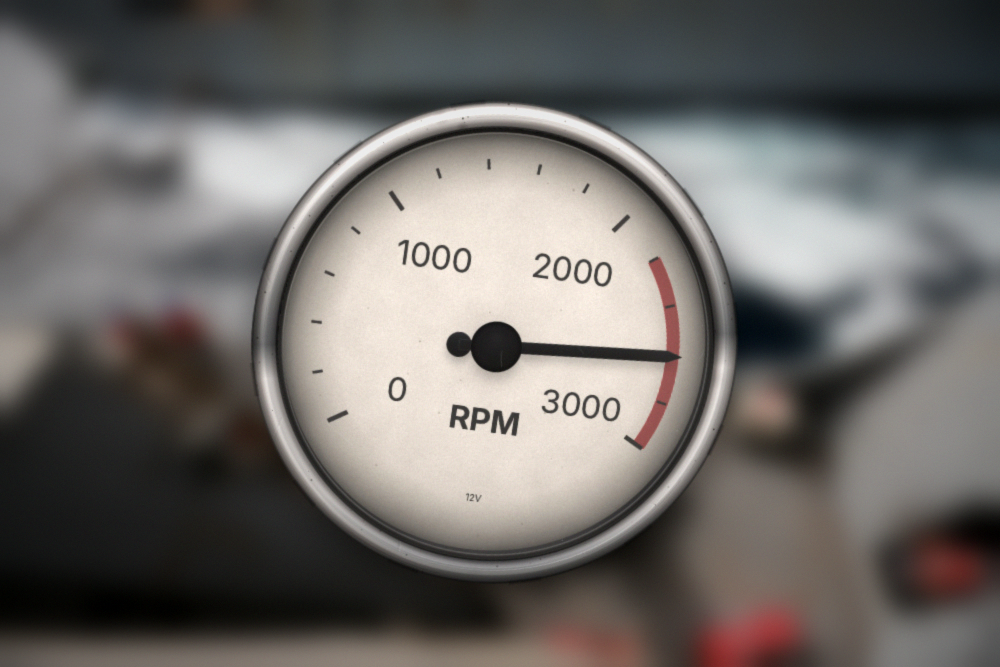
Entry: 2600 rpm
